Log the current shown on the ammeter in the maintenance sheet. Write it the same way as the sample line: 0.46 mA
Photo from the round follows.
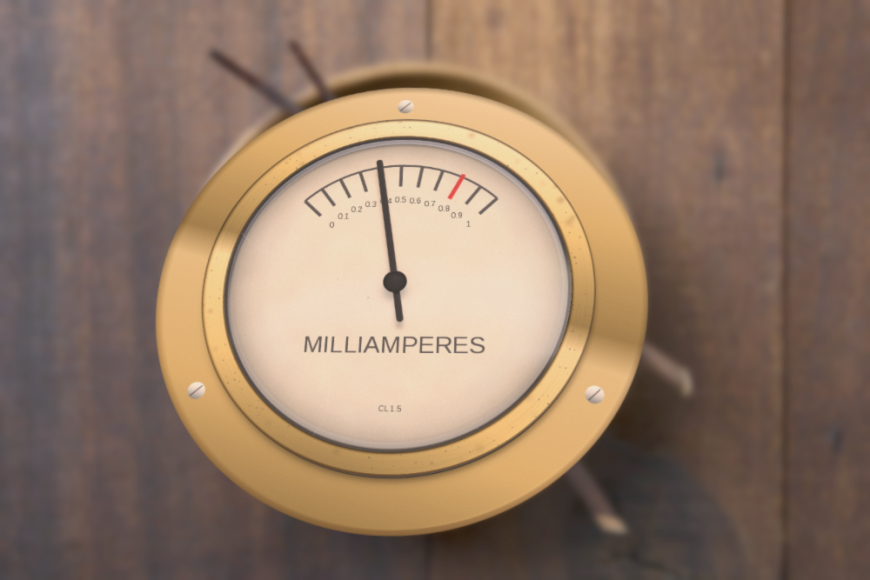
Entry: 0.4 mA
